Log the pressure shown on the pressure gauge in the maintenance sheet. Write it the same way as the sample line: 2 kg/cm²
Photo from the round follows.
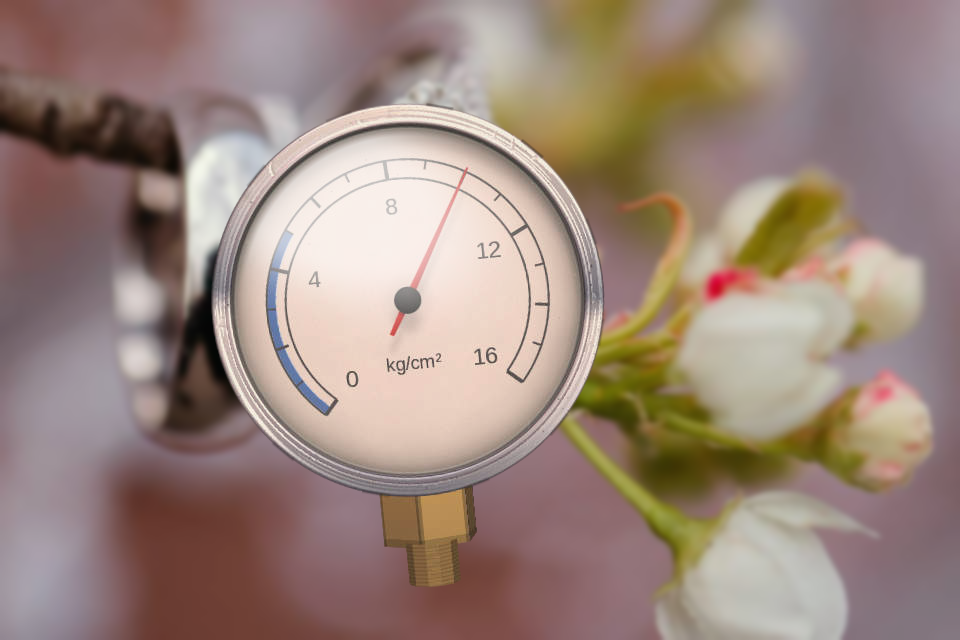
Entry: 10 kg/cm²
